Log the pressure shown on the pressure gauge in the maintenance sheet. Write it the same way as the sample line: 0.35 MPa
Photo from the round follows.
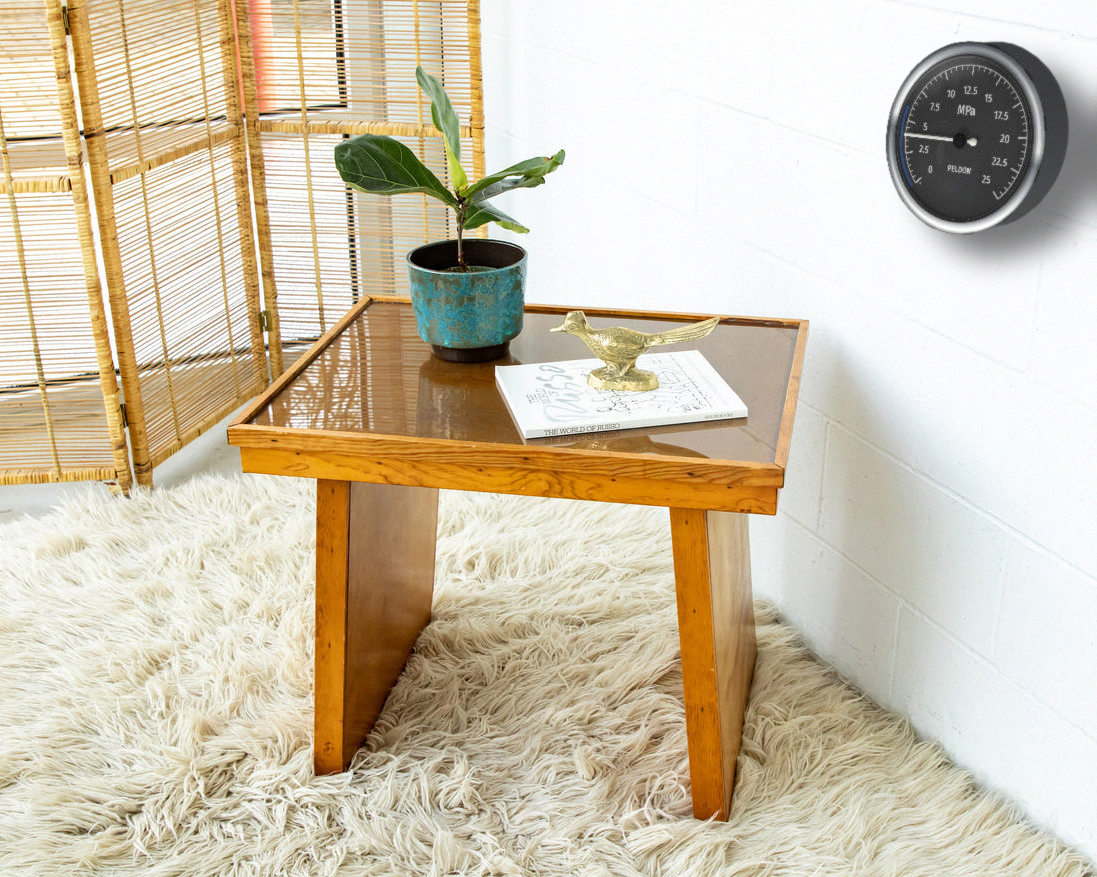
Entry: 4 MPa
